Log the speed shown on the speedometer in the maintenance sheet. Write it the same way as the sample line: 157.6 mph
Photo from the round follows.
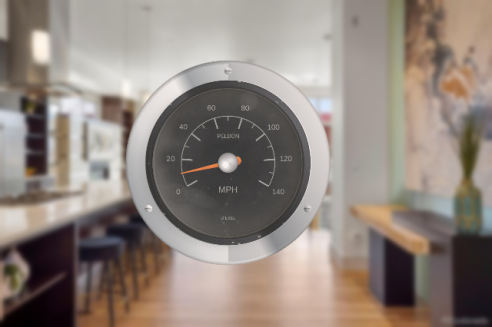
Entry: 10 mph
